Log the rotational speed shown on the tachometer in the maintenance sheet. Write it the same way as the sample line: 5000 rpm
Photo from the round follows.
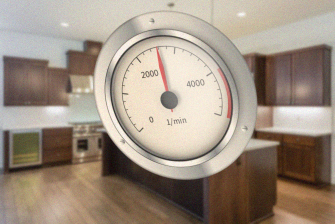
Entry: 2600 rpm
